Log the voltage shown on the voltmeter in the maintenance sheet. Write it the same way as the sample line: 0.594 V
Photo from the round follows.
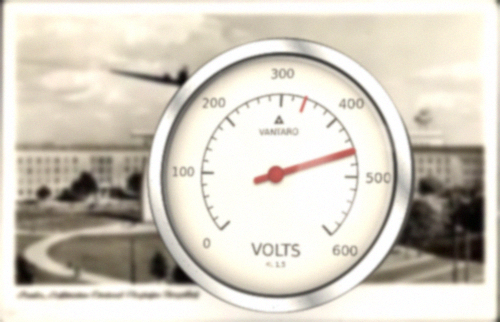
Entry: 460 V
